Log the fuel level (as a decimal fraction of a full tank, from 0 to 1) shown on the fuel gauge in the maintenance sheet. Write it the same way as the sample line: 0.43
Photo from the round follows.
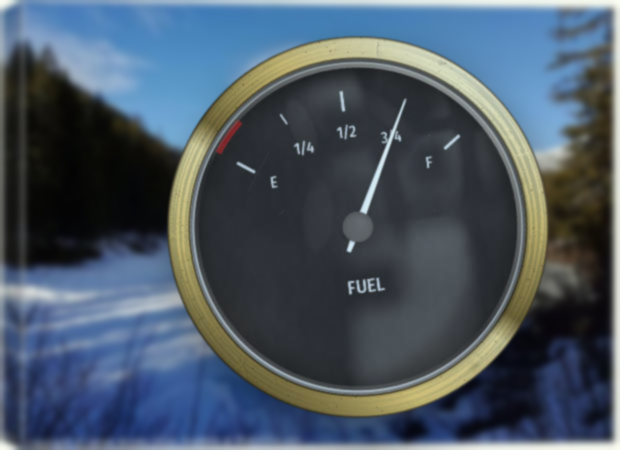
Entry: 0.75
